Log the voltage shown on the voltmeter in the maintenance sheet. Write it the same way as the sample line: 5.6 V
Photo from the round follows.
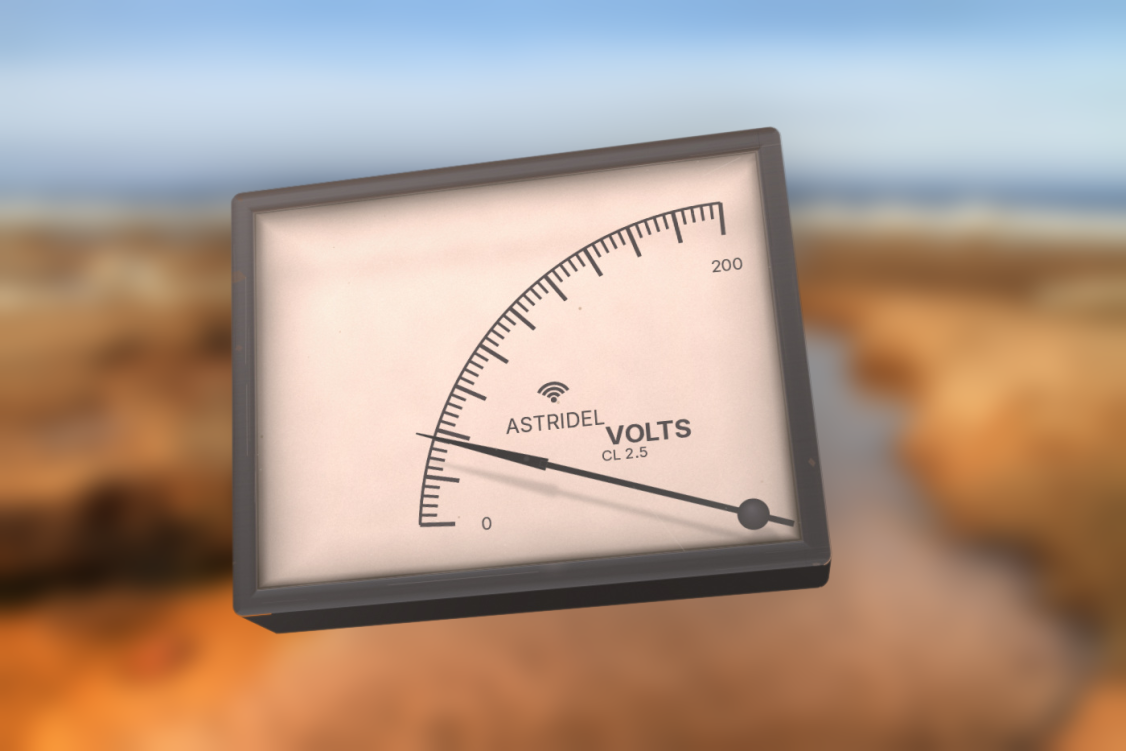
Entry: 36 V
